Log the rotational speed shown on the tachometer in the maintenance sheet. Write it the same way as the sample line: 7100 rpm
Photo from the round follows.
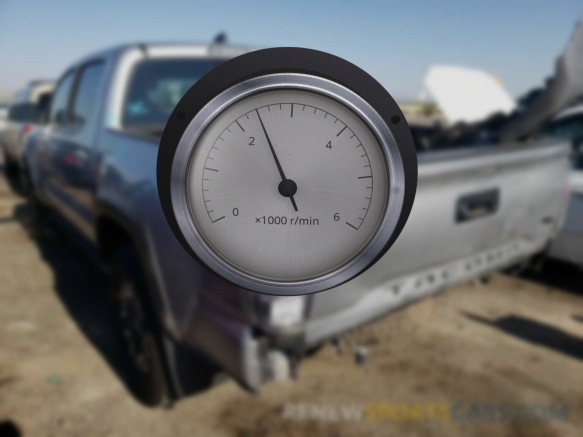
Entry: 2400 rpm
